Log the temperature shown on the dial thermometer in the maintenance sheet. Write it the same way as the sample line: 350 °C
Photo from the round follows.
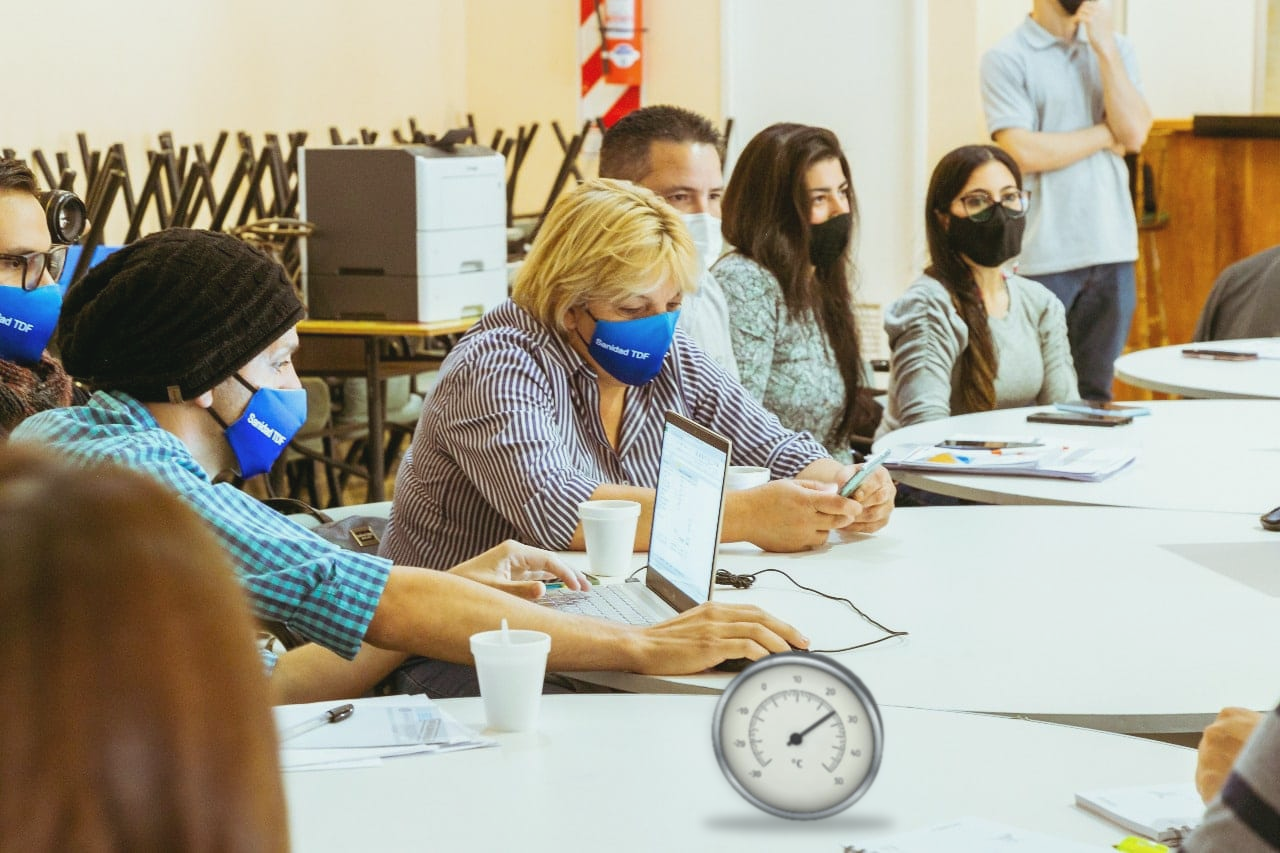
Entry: 25 °C
